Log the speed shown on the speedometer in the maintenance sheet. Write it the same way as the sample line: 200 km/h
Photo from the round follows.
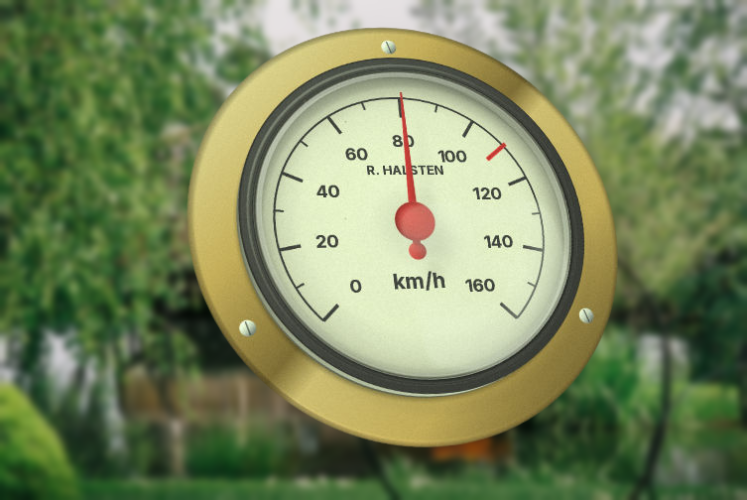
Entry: 80 km/h
